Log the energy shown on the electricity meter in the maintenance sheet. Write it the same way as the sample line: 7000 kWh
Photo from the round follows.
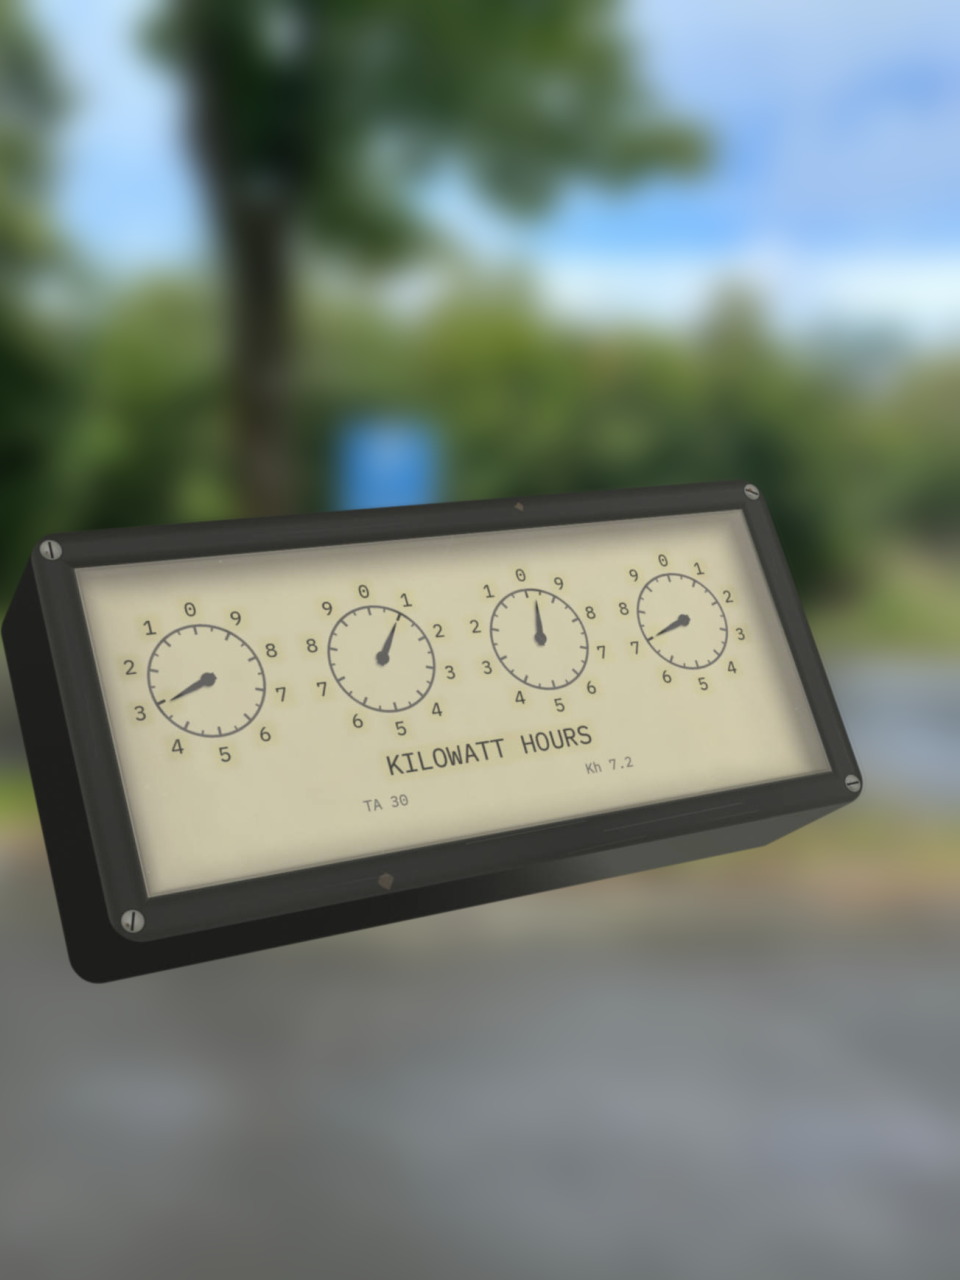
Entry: 3097 kWh
